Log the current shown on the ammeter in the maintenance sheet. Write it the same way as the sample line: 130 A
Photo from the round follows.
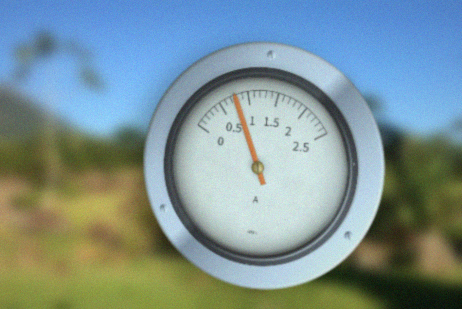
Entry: 0.8 A
